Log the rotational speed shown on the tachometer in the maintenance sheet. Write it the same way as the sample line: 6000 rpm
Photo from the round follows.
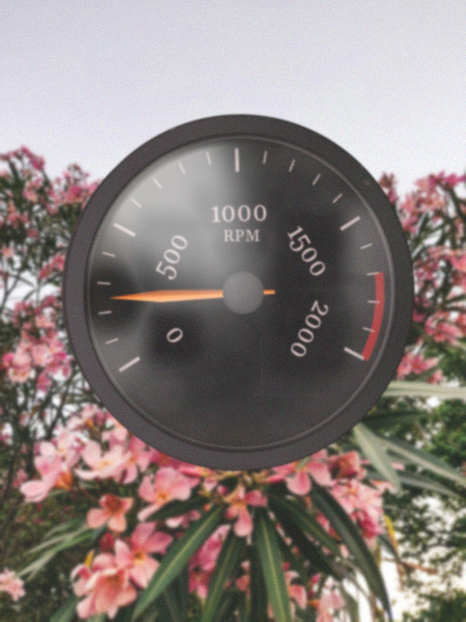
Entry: 250 rpm
